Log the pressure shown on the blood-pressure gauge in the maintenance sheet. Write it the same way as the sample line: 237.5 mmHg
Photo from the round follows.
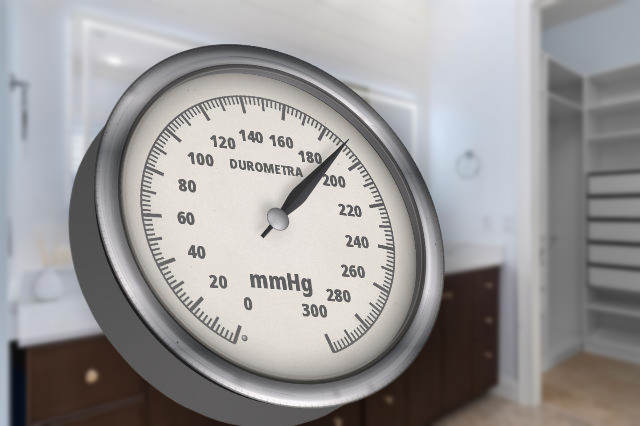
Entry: 190 mmHg
